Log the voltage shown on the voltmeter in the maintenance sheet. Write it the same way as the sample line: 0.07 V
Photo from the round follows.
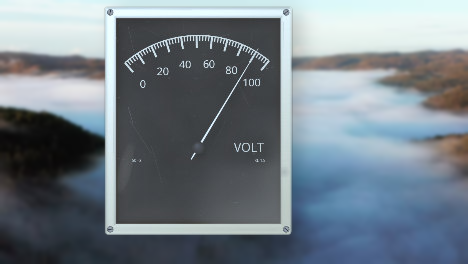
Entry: 90 V
